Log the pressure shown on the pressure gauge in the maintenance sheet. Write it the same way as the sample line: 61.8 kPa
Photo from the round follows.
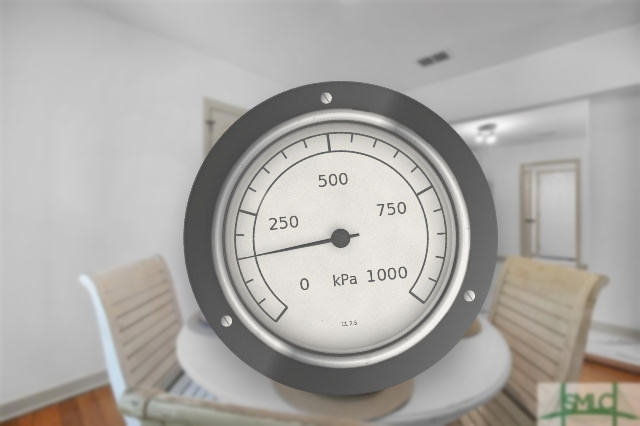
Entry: 150 kPa
